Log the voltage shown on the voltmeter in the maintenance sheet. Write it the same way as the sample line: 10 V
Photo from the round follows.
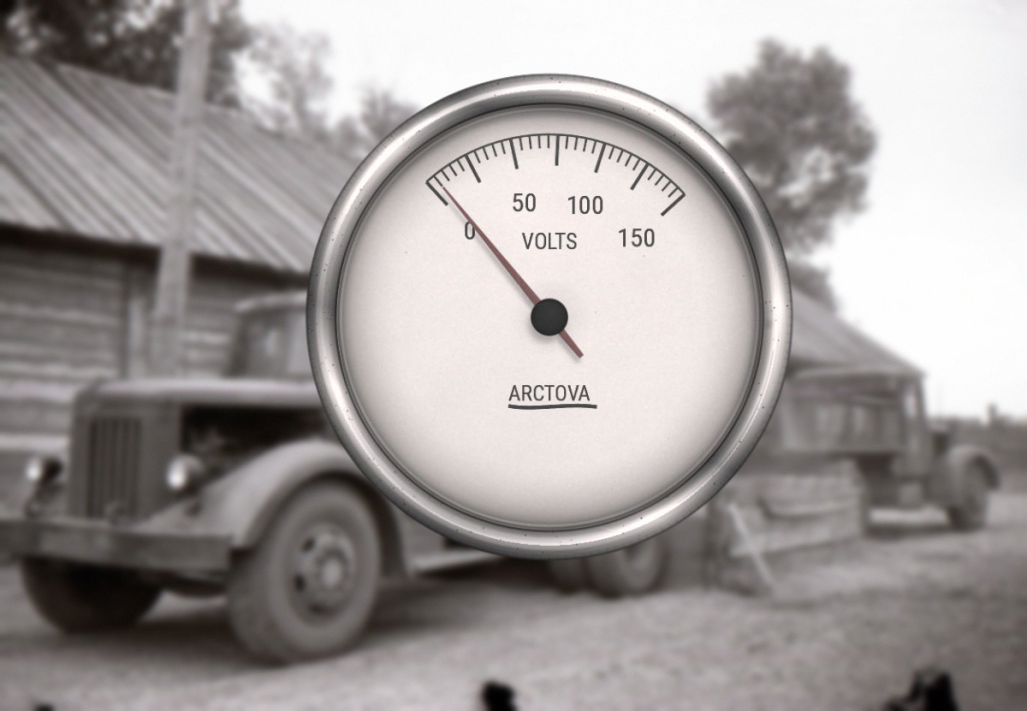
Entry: 5 V
